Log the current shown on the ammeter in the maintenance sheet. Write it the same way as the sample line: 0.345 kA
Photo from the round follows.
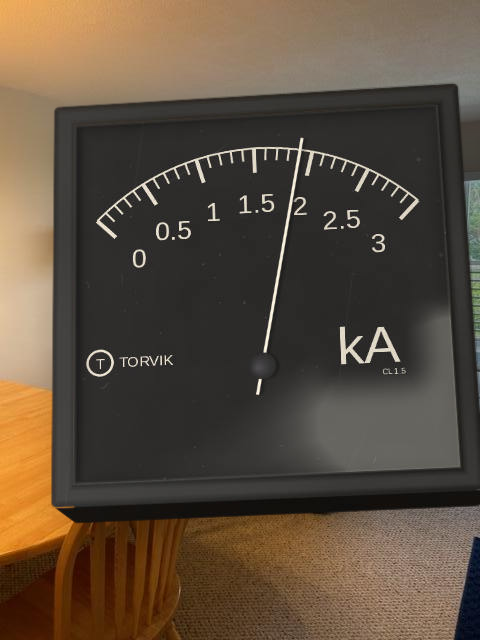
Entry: 1.9 kA
